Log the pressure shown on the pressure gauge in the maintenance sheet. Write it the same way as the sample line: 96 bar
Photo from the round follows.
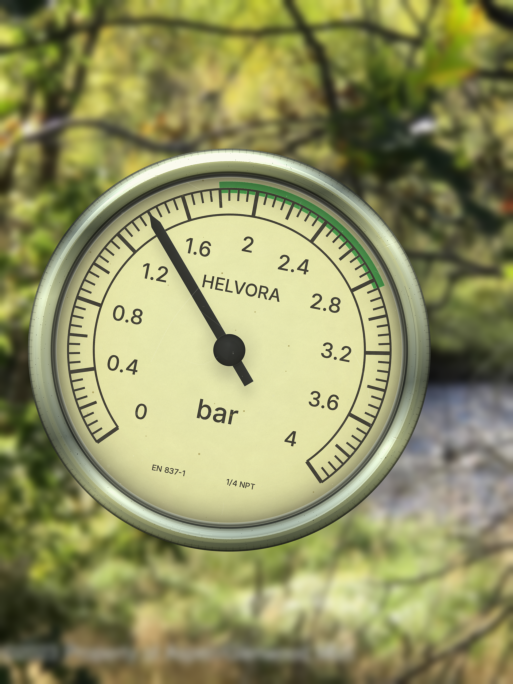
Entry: 1.4 bar
